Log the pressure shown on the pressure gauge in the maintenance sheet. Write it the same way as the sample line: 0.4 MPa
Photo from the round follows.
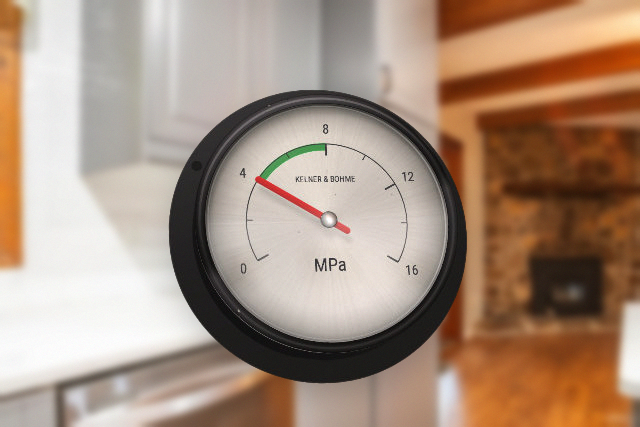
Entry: 4 MPa
